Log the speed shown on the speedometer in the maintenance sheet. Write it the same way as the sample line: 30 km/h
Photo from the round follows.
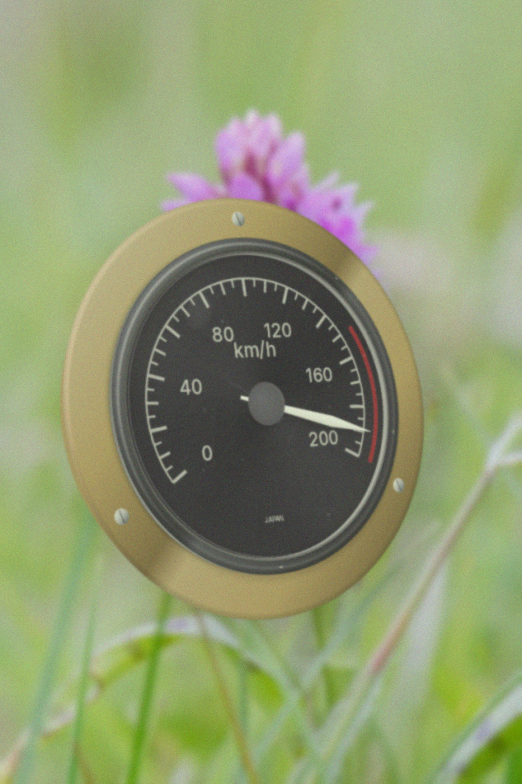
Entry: 190 km/h
